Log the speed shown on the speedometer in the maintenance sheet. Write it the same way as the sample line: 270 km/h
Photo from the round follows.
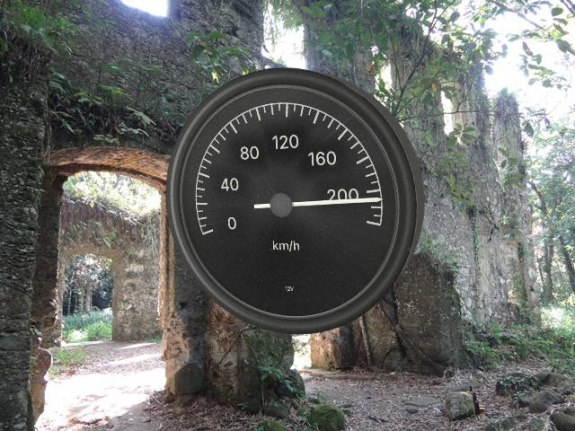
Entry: 205 km/h
